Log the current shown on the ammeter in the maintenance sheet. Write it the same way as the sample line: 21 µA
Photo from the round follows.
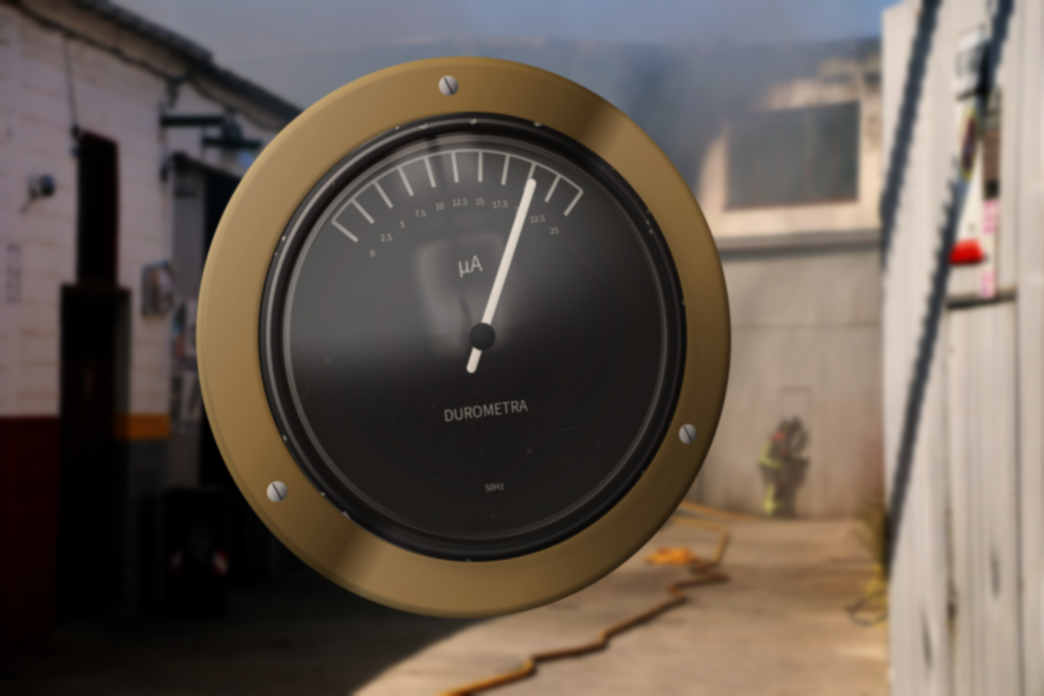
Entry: 20 µA
